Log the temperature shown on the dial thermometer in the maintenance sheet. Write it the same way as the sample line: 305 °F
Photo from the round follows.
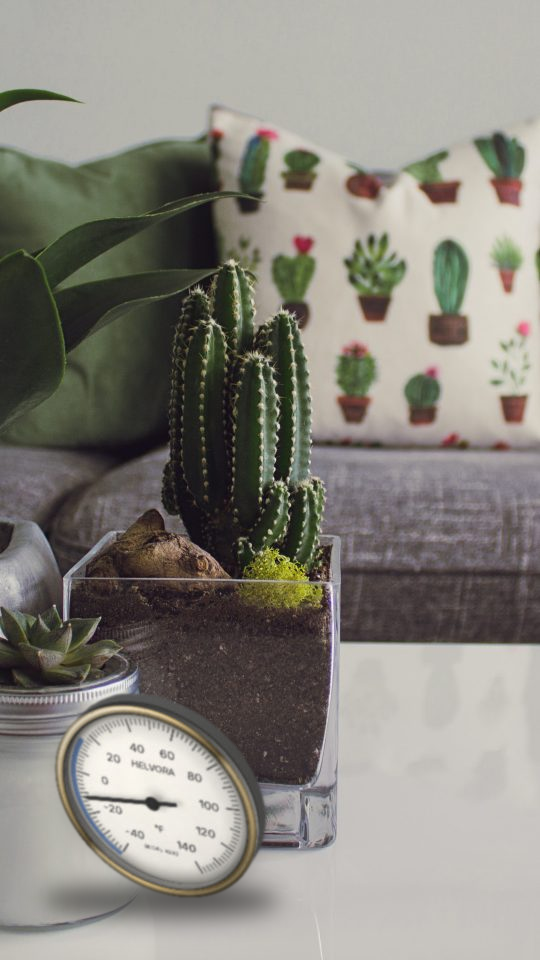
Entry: -10 °F
